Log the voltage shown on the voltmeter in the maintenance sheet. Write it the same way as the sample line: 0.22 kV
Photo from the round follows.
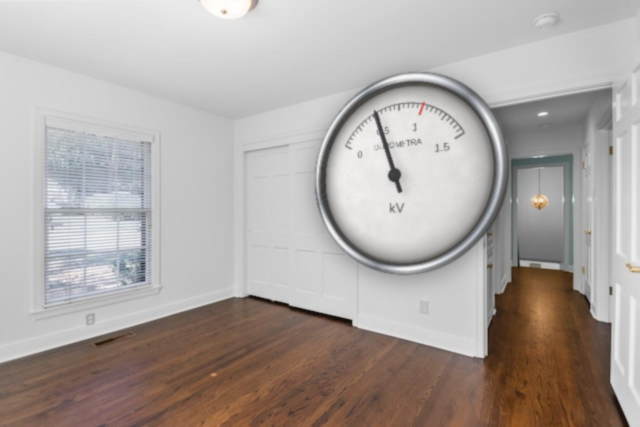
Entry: 0.5 kV
